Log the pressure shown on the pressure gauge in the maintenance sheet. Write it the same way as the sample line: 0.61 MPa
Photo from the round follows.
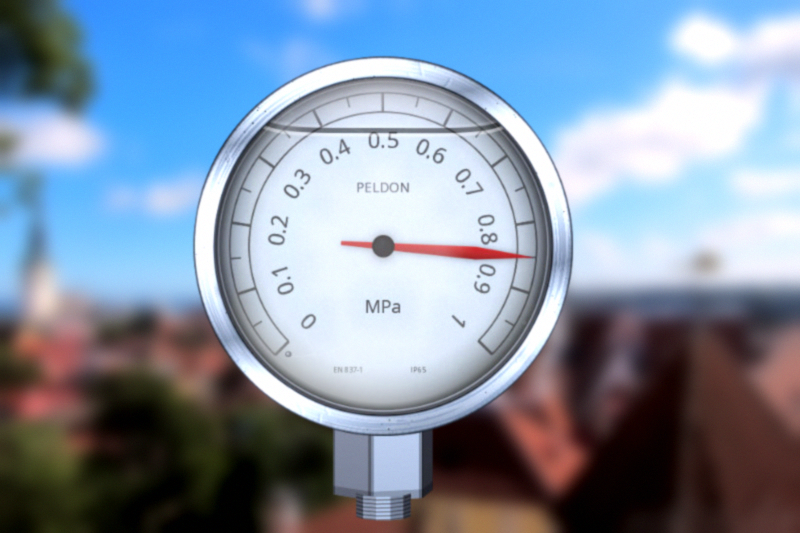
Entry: 0.85 MPa
